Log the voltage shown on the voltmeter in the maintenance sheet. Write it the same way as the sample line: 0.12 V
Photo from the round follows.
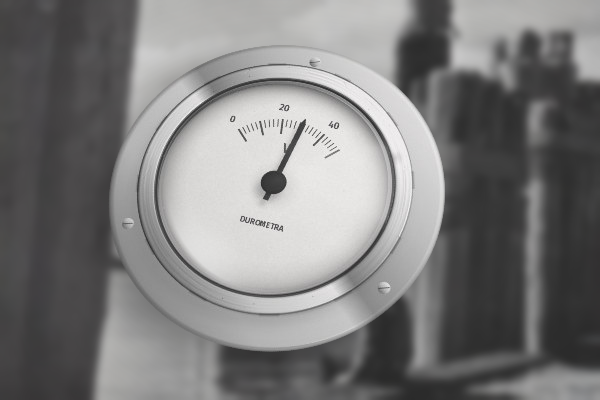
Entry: 30 V
